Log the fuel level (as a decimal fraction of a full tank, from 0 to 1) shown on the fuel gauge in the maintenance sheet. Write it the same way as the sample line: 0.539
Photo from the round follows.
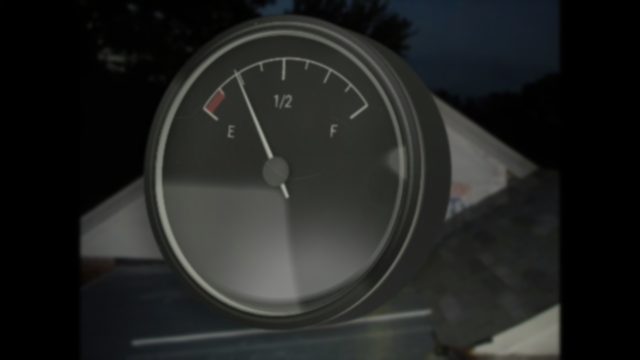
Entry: 0.25
